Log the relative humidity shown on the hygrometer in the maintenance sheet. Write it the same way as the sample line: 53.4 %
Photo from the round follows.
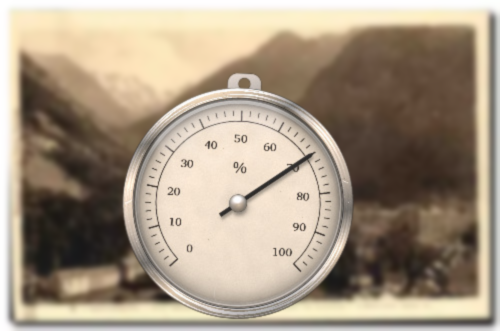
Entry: 70 %
